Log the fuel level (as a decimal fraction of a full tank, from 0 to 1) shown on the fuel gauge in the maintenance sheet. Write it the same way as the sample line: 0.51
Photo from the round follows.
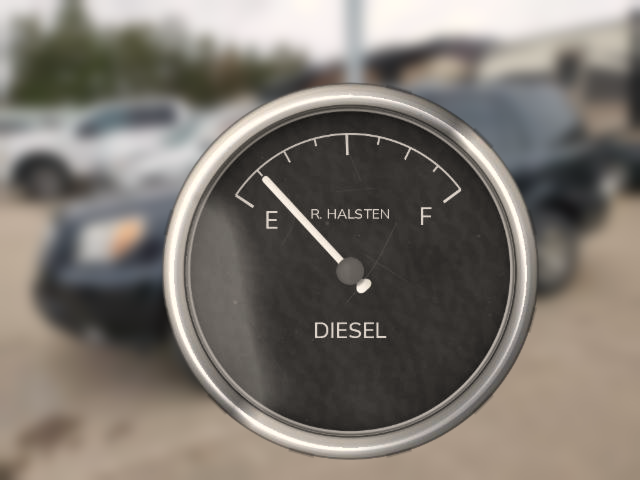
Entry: 0.125
